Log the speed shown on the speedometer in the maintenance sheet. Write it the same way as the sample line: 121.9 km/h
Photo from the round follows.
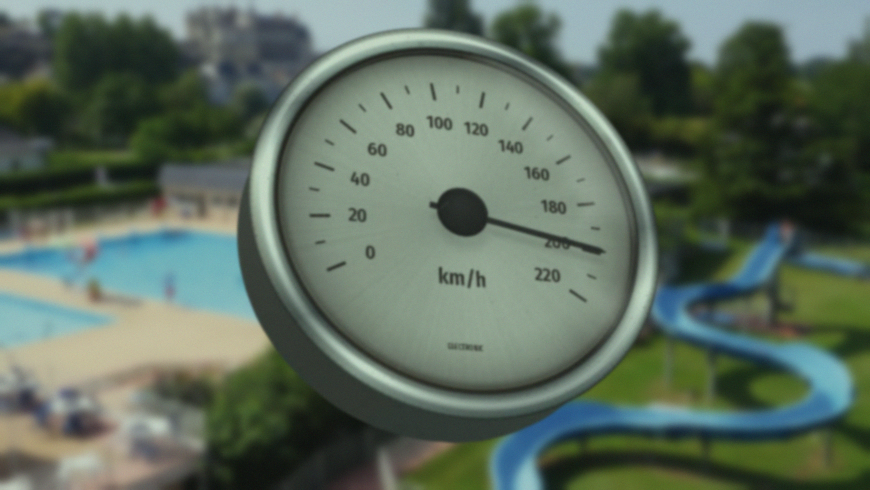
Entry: 200 km/h
